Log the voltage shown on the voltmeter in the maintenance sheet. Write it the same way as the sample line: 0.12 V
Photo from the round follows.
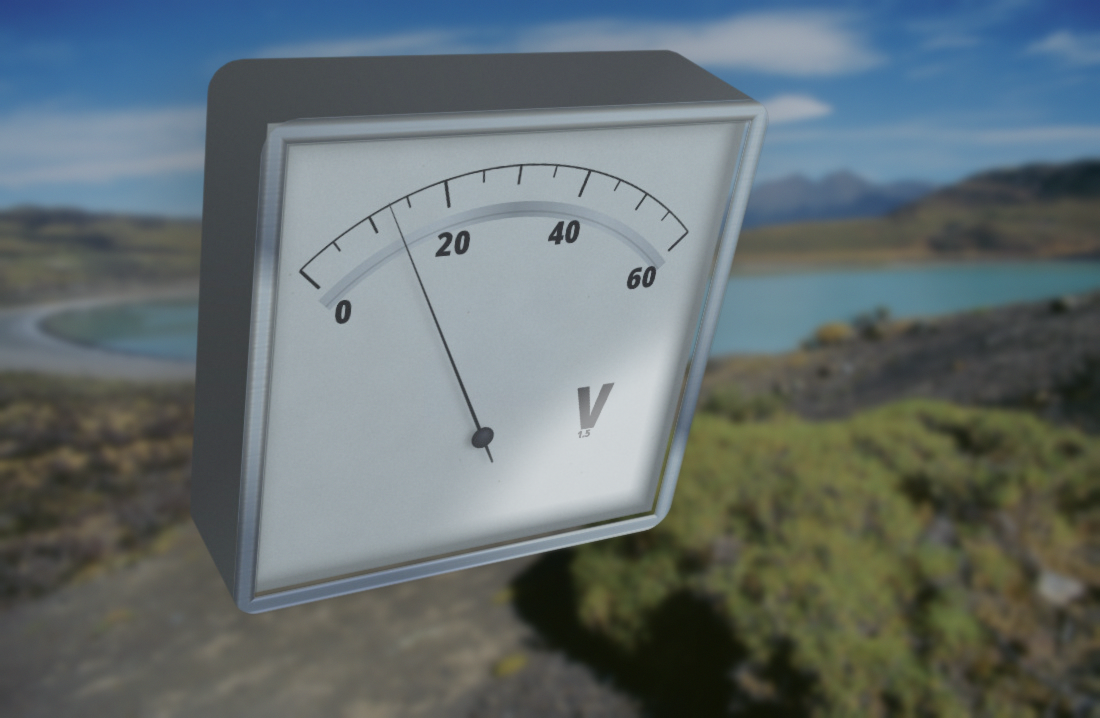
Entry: 12.5 V
